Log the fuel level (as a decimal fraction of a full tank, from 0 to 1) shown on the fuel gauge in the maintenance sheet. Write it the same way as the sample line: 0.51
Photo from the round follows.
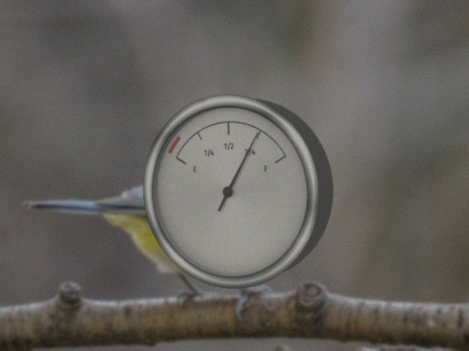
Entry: 0.75
